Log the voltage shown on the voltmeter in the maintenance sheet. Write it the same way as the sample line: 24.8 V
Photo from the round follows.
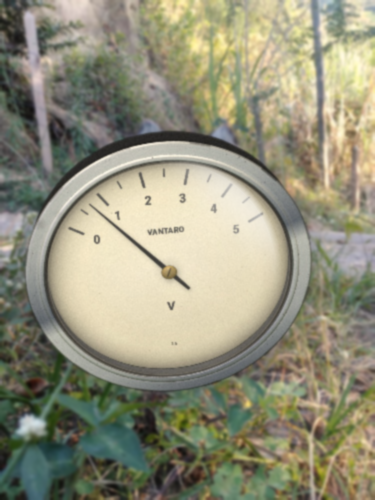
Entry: 0.75 V
